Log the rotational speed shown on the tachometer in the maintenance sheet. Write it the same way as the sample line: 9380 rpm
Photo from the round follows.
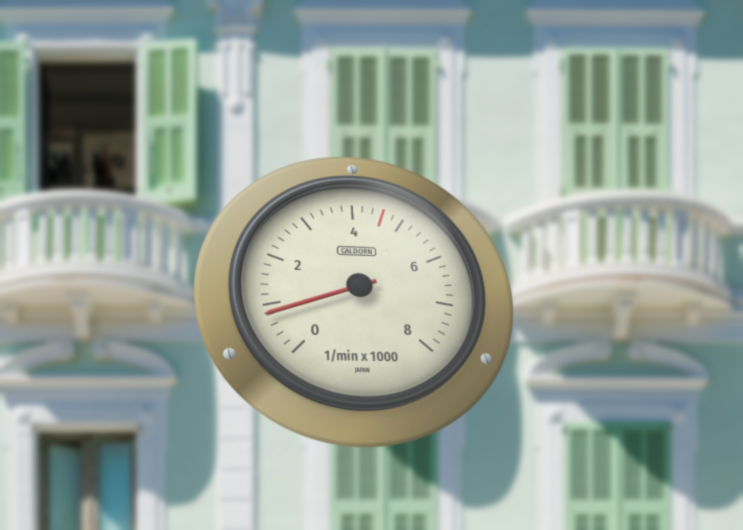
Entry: 800 rpm
